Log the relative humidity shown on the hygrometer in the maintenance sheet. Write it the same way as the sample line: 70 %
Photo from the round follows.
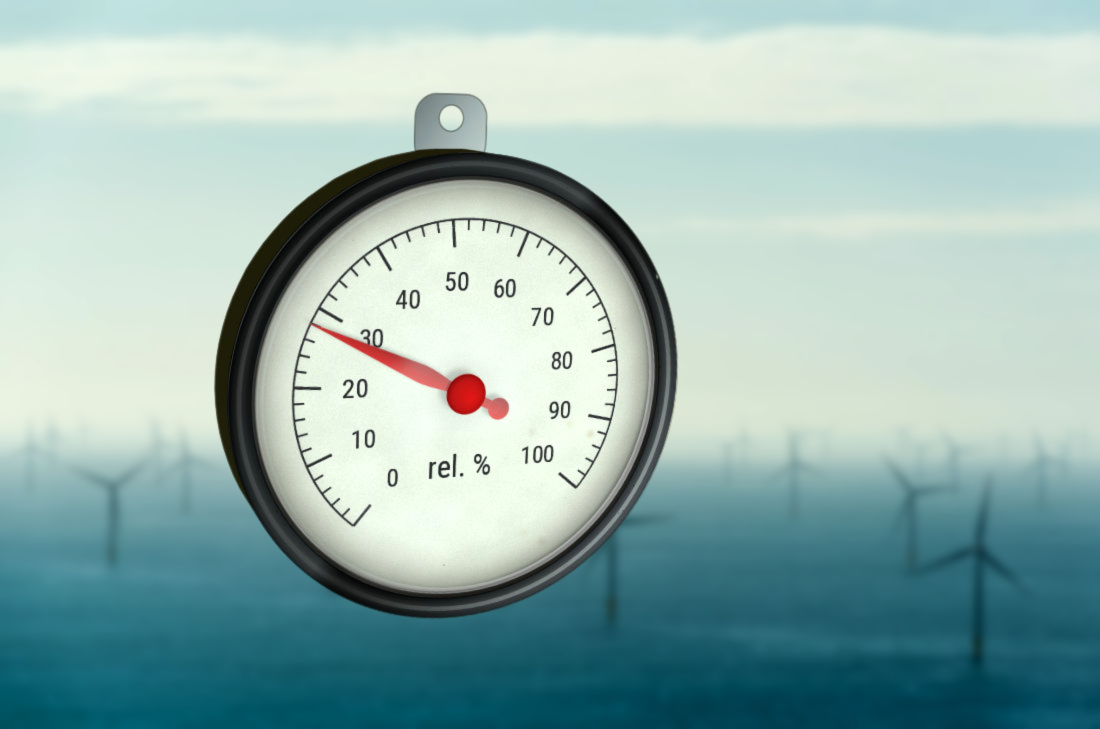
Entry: 28 %
